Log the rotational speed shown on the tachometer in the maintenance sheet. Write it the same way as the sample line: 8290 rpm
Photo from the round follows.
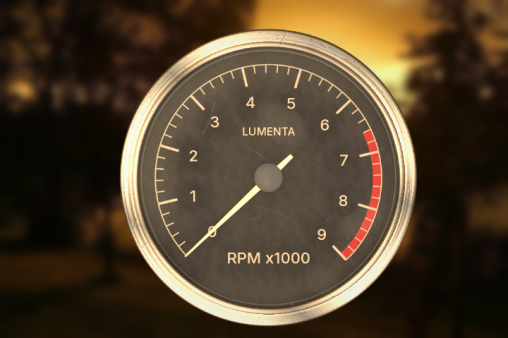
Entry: 0 rpm
